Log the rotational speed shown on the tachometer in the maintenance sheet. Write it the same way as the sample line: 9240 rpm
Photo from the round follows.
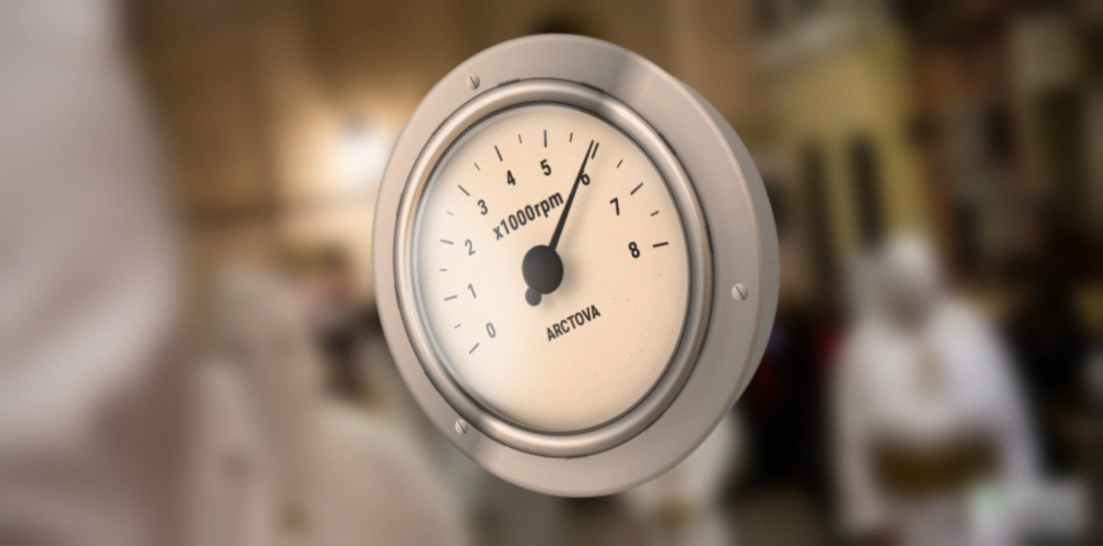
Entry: 6000 rpm
